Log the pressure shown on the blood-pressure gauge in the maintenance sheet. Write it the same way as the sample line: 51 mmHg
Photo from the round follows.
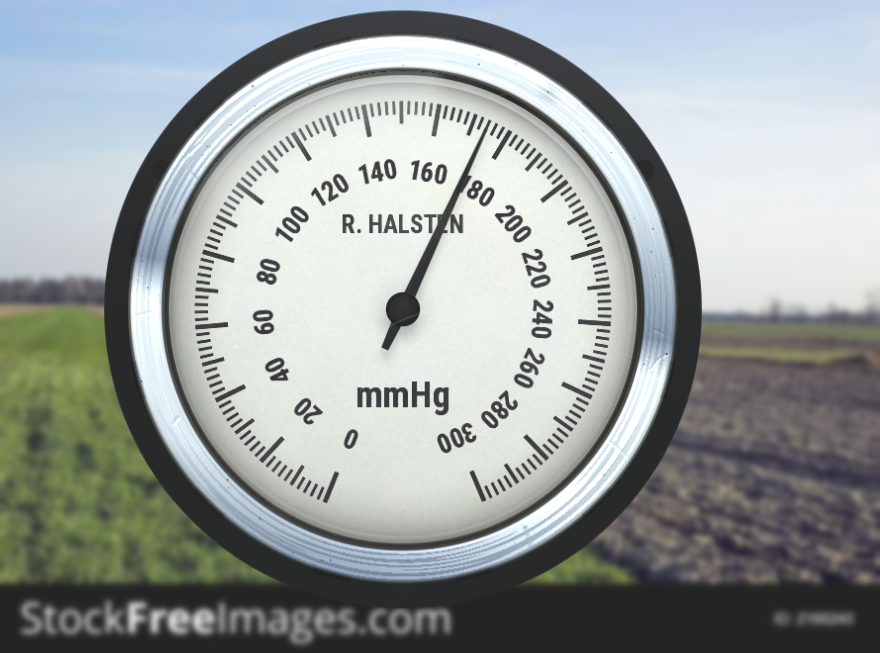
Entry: 174 mmHg
